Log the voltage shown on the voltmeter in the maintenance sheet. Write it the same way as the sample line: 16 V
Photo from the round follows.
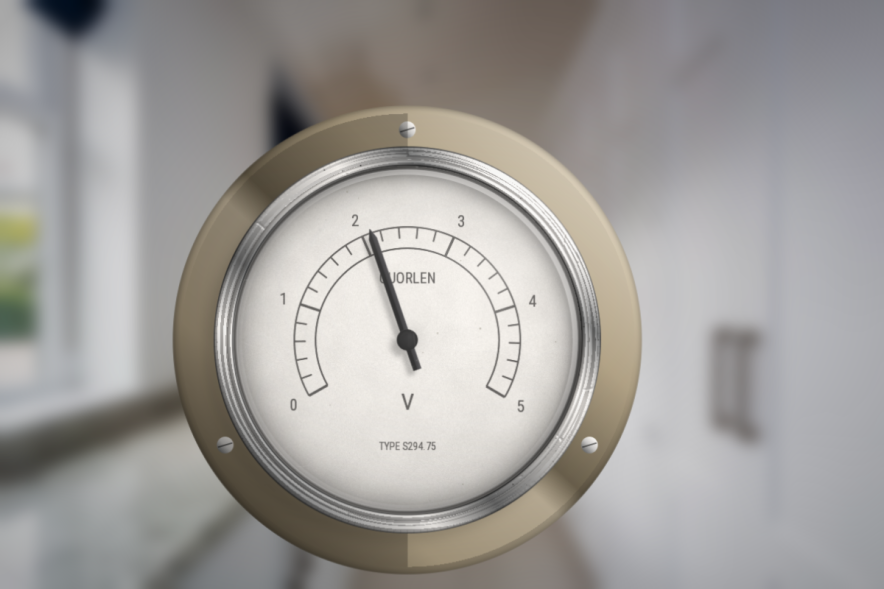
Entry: 2.1 V
